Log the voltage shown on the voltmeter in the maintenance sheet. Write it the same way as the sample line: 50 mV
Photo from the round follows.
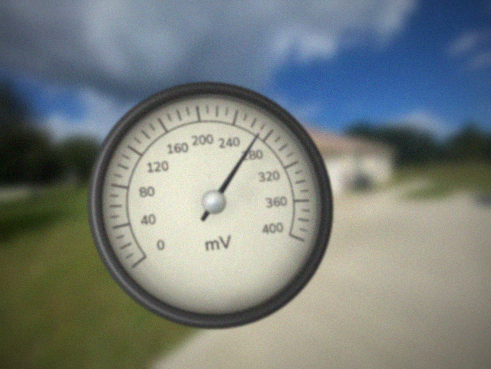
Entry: 270 mV
